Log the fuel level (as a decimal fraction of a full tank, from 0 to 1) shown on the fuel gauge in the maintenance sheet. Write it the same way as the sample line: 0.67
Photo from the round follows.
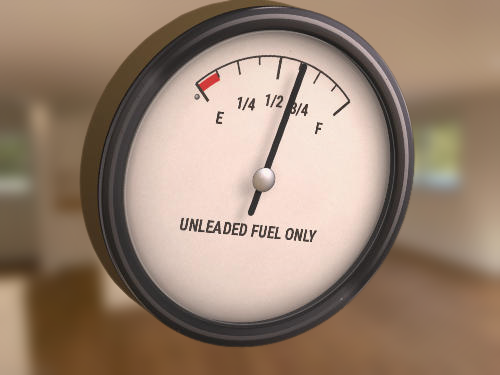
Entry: 0.625
